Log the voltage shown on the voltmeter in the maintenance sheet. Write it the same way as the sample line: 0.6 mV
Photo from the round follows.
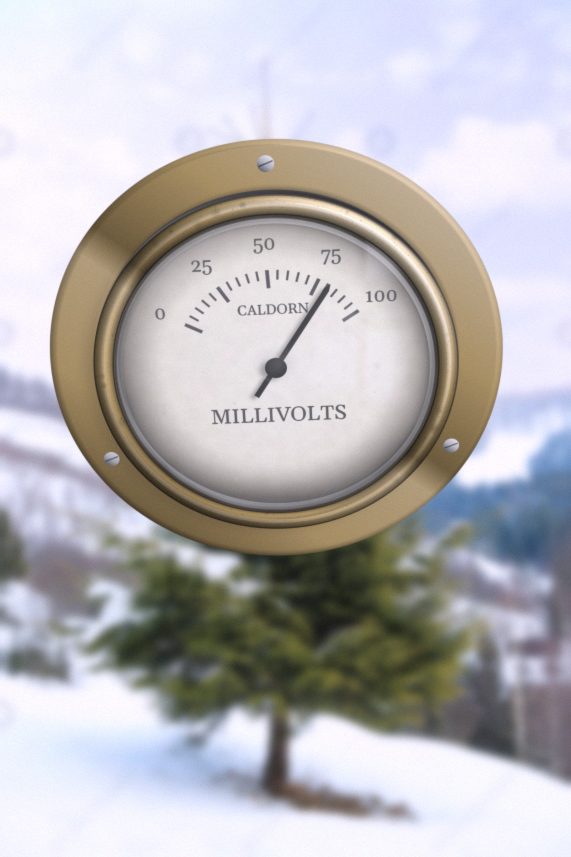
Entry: 80 mV
